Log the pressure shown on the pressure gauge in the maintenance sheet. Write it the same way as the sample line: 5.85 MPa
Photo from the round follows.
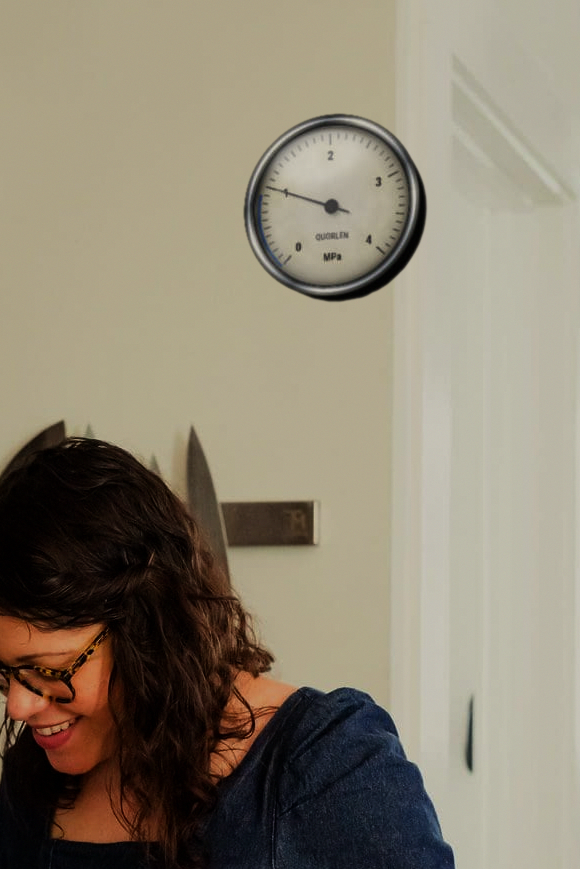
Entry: 1 MPa
